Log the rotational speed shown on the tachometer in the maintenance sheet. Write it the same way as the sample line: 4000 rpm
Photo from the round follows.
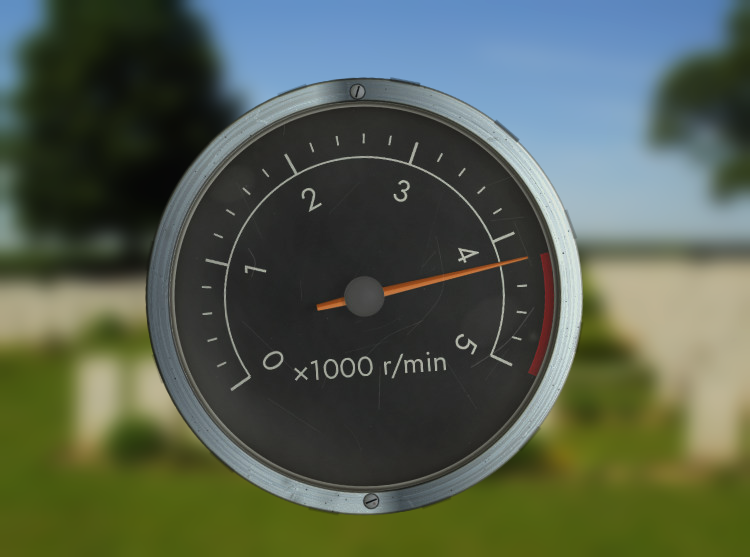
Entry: 4200 rpm
